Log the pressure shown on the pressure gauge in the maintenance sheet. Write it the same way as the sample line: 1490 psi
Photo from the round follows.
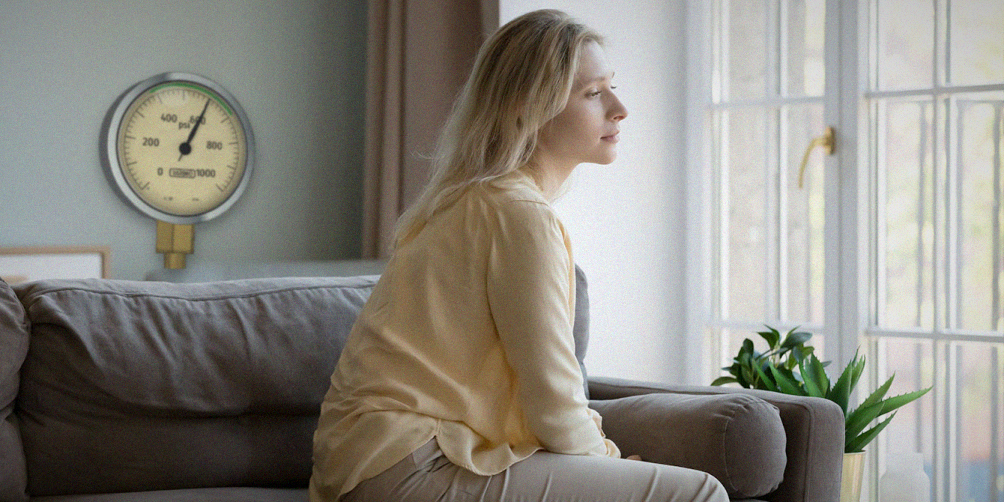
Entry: 600 psi
